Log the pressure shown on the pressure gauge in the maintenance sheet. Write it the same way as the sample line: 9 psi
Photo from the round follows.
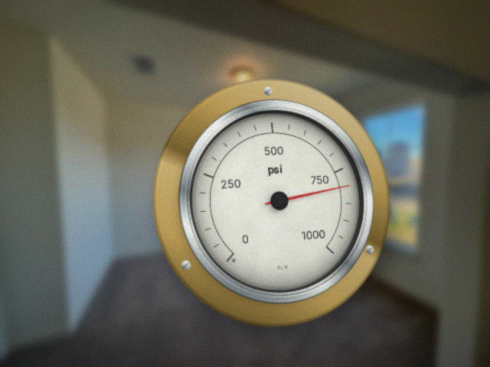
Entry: 800 psi
